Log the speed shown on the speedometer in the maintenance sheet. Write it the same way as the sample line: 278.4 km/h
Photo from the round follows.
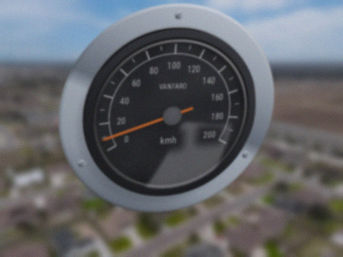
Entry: 10 km/h
